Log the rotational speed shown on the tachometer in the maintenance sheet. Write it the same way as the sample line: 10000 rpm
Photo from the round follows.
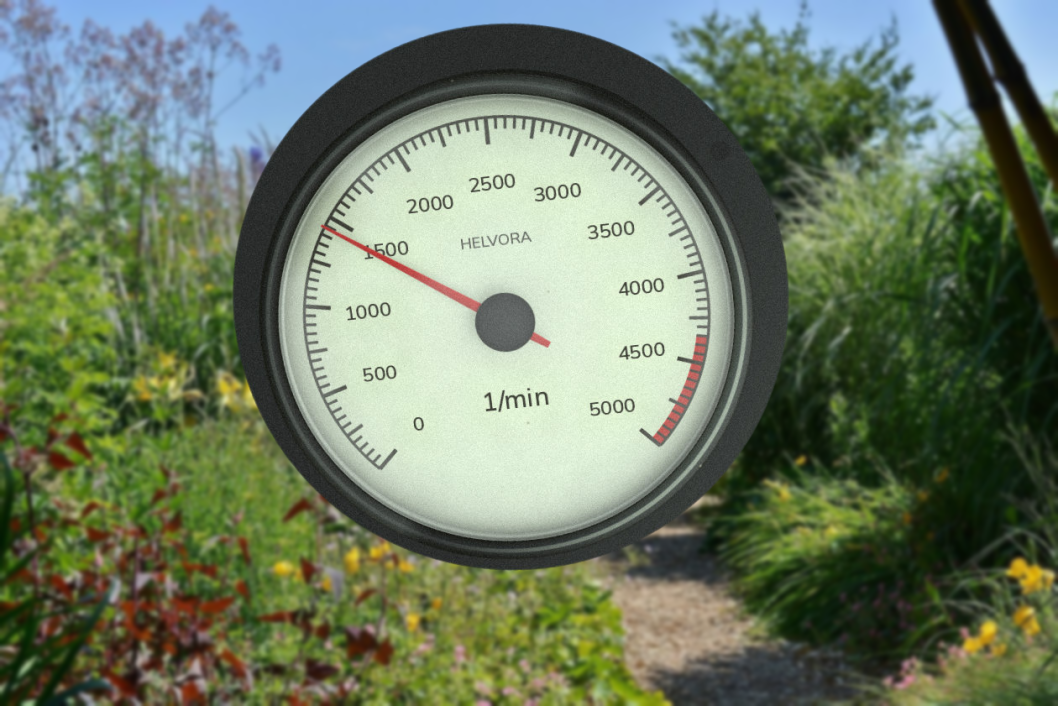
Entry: 1450 rpm
